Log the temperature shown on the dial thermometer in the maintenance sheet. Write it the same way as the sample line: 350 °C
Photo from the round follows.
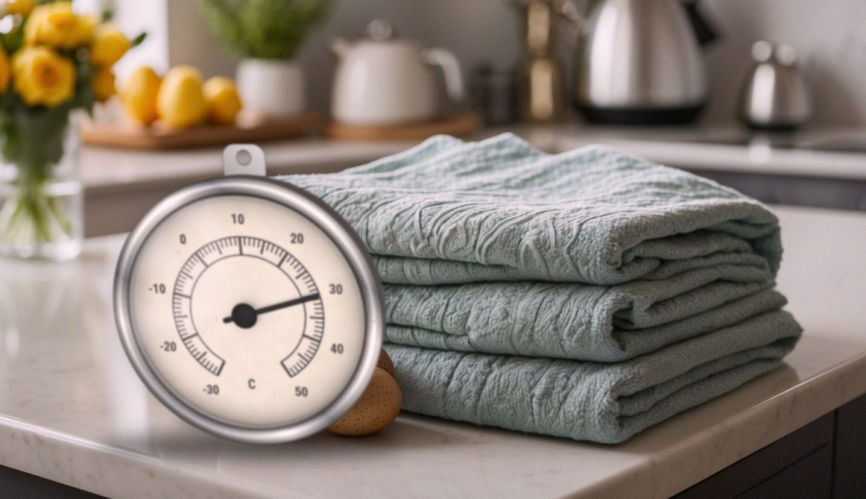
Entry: 30 °C
